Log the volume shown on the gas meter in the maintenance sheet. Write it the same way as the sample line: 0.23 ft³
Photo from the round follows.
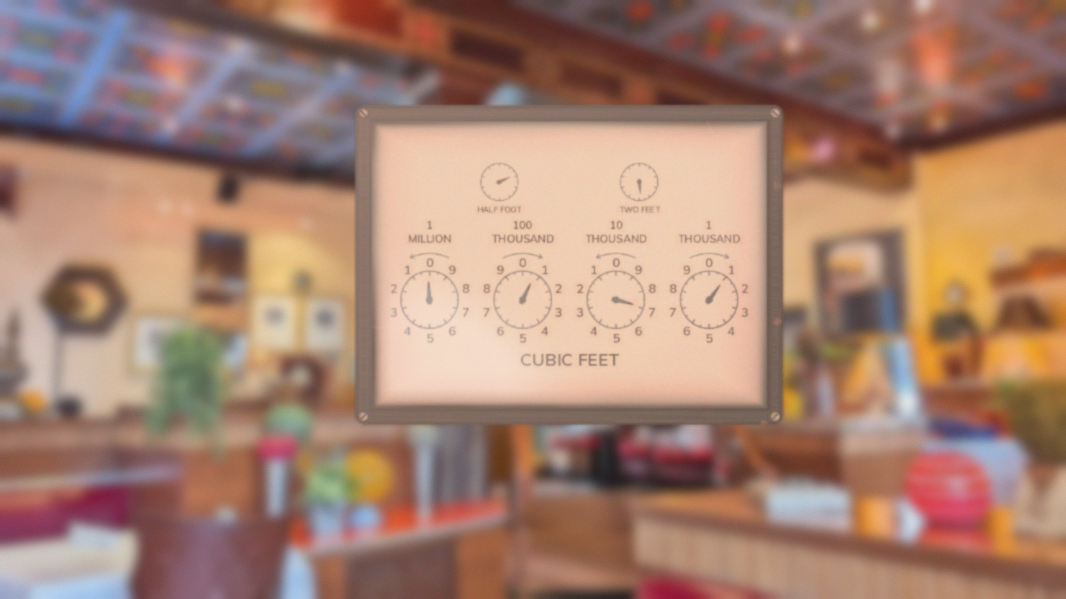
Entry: 7100 ft³
